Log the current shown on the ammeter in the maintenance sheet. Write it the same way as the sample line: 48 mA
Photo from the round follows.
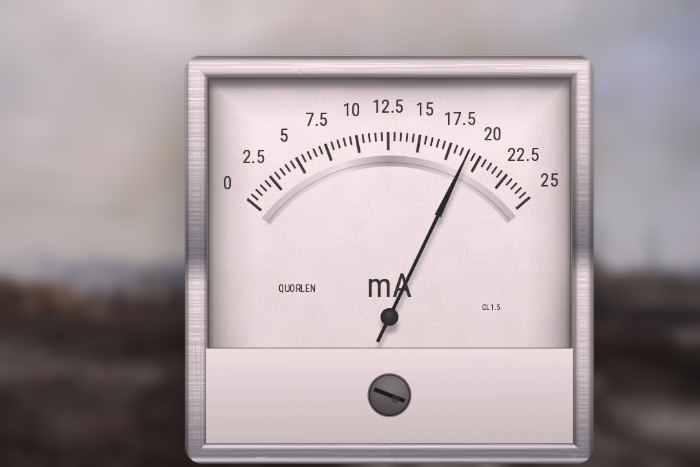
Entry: 19 mA
